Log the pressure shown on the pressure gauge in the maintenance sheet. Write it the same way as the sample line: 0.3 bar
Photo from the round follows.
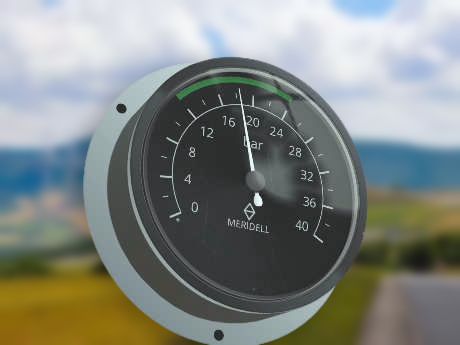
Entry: 18 bar
